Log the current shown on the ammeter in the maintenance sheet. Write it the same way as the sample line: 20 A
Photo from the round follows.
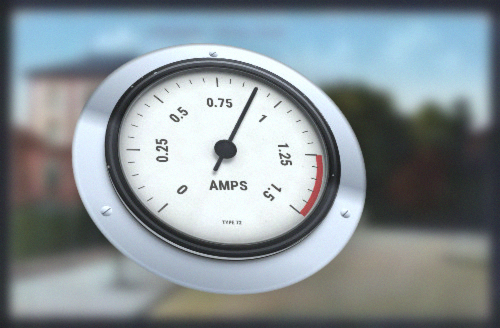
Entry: 0.9 A
